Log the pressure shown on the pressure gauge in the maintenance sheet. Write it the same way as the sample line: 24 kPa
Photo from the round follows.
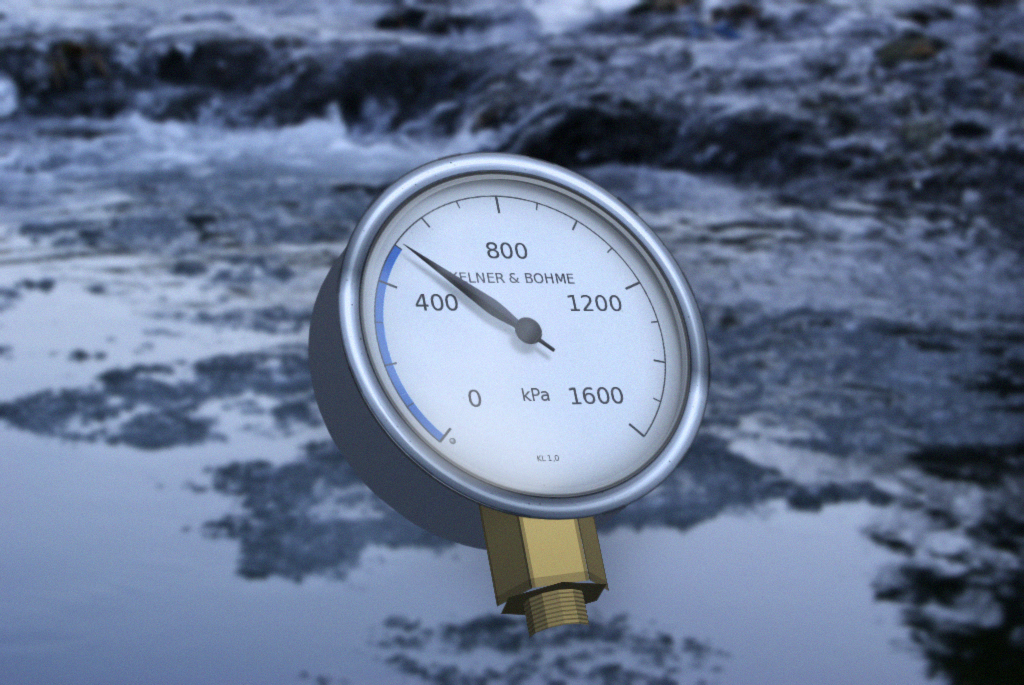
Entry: 500 kPa
